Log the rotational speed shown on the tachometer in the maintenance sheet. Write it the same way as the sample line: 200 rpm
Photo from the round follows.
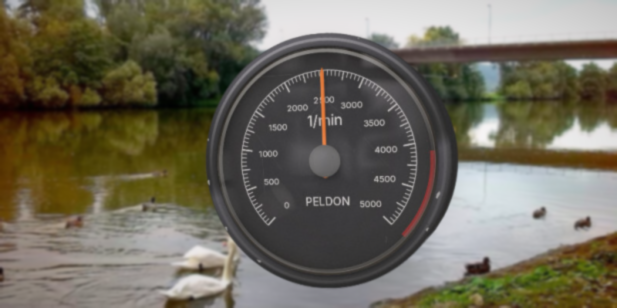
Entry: 2500 rpm
